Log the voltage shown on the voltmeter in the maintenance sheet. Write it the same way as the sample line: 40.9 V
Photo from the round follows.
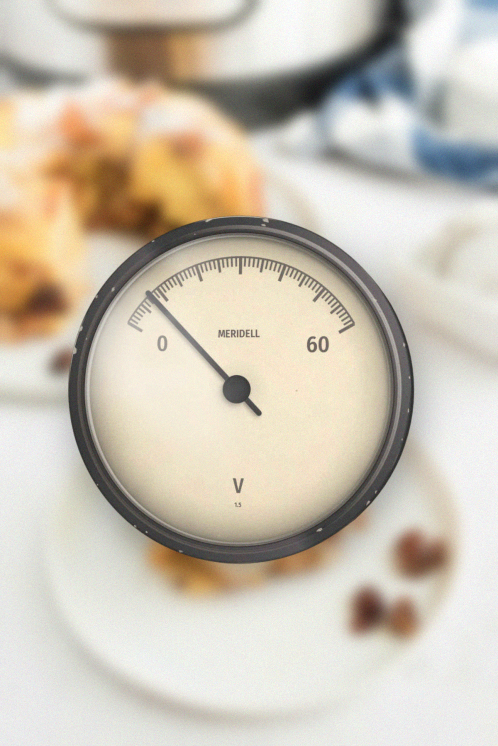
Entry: 8 V
